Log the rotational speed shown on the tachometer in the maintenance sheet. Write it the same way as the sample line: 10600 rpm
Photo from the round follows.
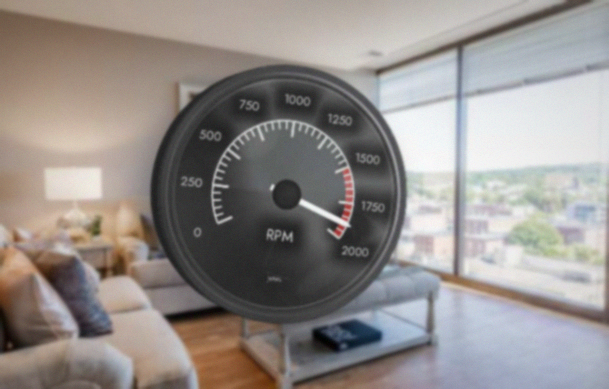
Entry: 1900 rpm
